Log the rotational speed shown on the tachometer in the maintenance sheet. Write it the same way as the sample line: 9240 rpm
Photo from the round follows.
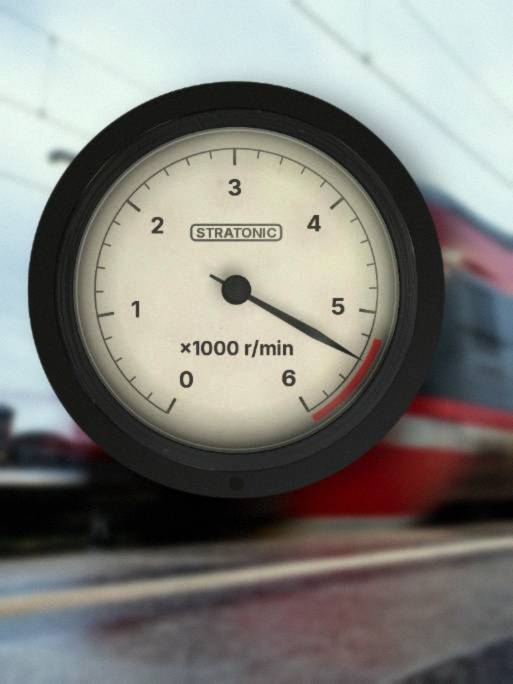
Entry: 5400 rpm
